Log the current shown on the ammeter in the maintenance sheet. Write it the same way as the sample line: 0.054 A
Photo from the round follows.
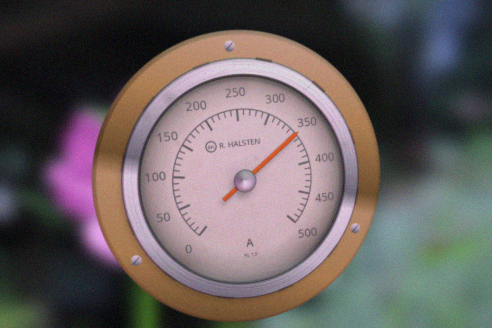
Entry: 350 A
